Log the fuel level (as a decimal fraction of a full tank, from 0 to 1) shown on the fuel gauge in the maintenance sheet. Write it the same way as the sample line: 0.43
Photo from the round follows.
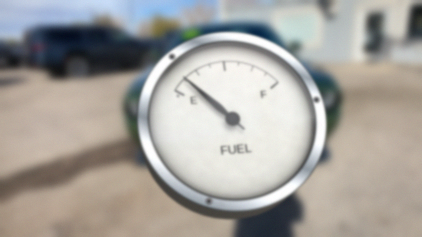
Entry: 0.125
